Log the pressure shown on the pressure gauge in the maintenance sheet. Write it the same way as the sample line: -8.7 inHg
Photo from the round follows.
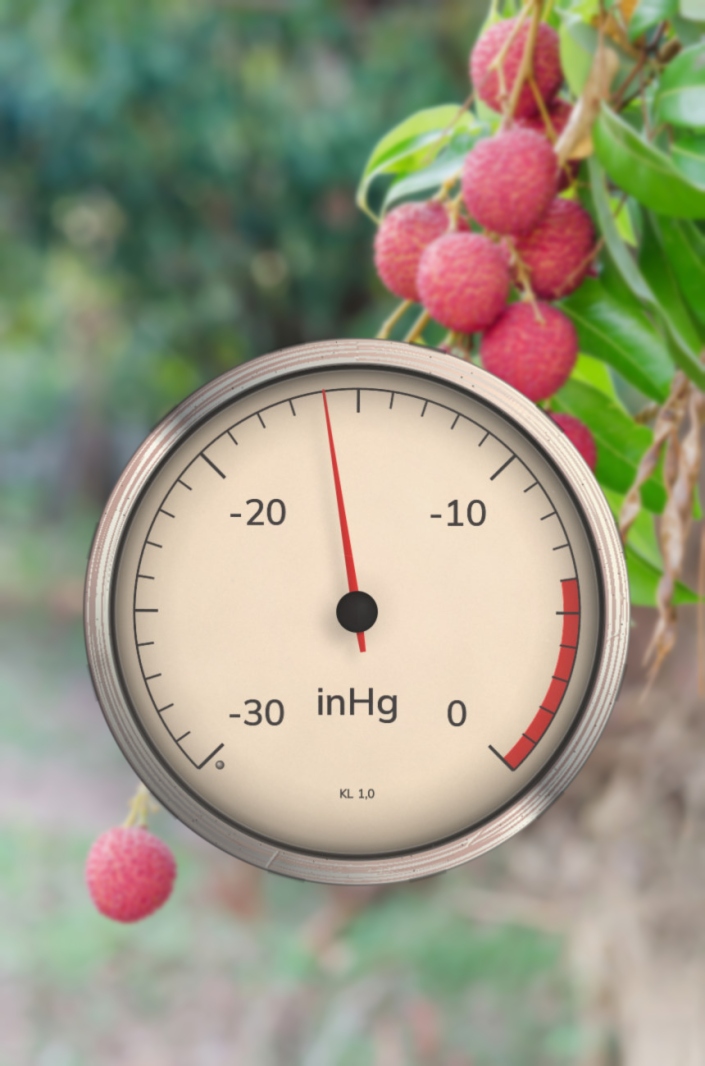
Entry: -16 inHg
